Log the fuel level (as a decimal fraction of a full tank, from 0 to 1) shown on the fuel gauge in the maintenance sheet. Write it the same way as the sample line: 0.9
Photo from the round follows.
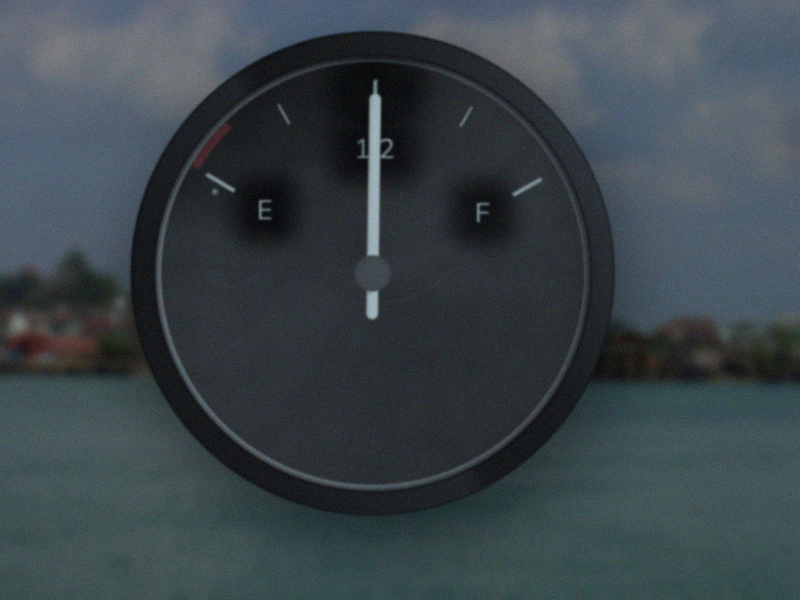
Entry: 0.5
